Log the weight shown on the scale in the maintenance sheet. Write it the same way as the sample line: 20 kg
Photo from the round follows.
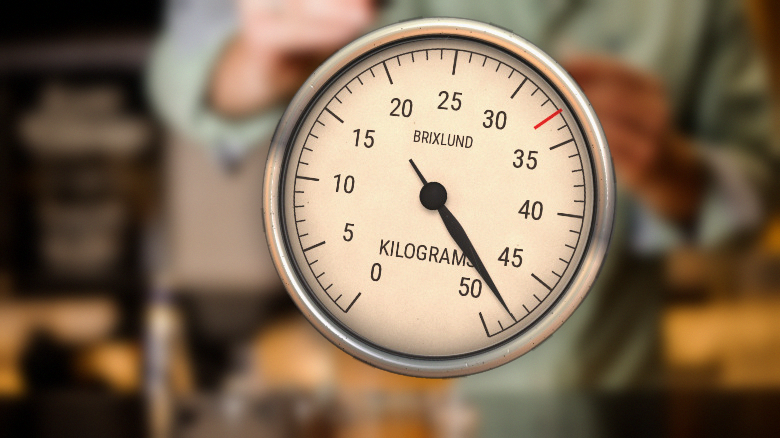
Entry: 48 kg
